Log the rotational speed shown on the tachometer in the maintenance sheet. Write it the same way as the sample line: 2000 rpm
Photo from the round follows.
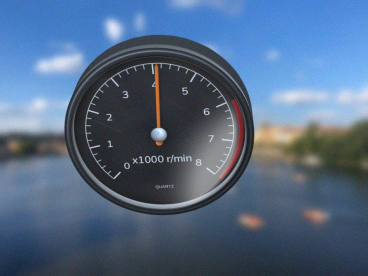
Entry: 4100 rpm
